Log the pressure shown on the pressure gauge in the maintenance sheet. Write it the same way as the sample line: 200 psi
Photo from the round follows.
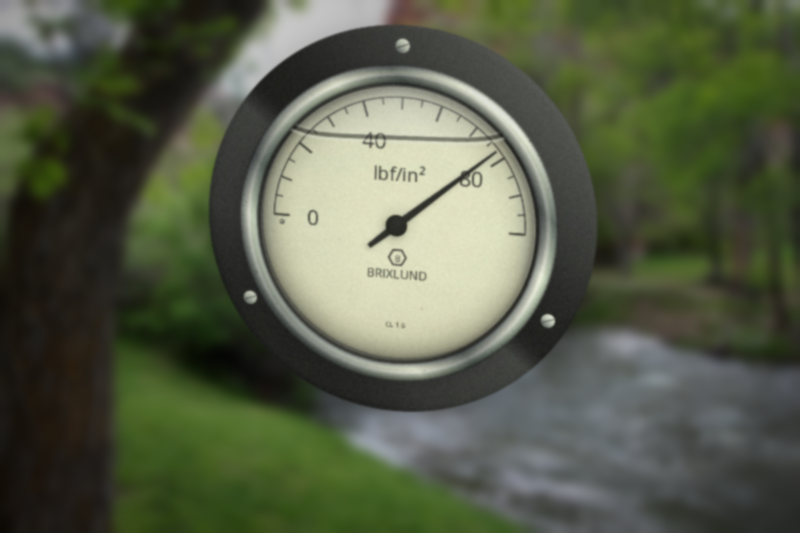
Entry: 77.5 psi
